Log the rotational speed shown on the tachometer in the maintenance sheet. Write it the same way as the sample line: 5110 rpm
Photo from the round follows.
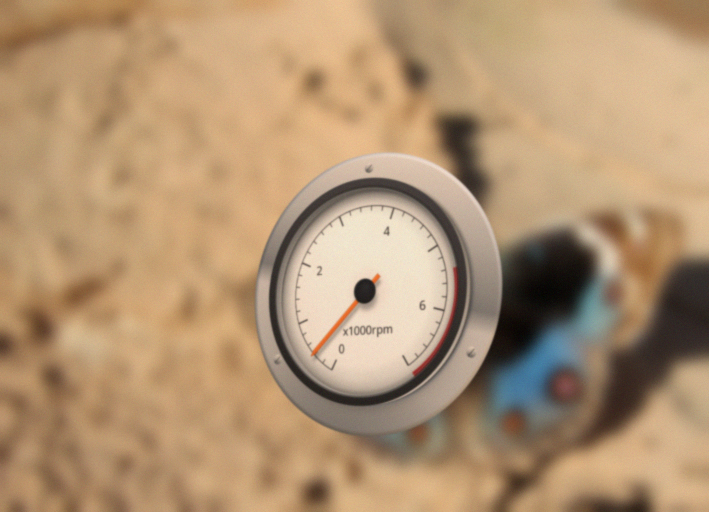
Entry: 400 rpm
